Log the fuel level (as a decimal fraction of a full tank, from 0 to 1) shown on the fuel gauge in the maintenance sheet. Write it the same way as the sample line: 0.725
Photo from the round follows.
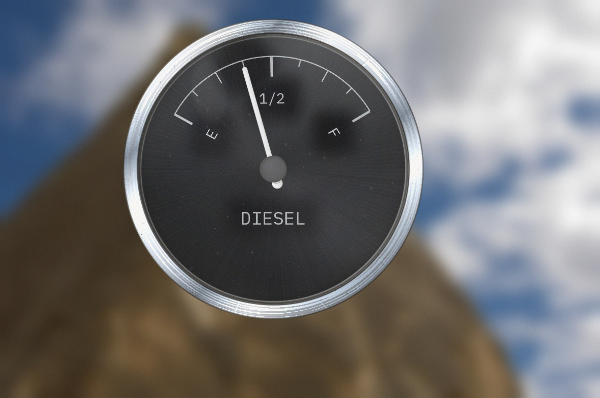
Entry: 0.375
